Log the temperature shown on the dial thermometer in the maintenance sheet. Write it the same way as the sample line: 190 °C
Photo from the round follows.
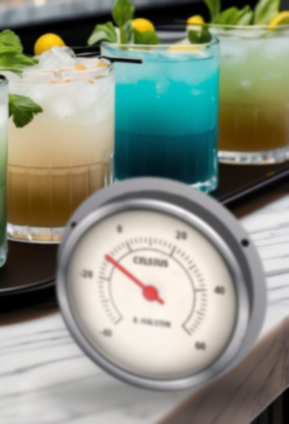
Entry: -10 °C
